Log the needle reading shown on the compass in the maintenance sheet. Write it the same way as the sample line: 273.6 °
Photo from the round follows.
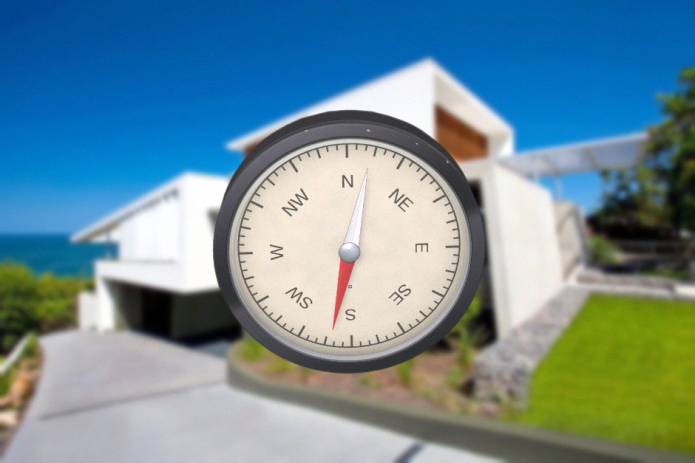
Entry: 192.5 °
